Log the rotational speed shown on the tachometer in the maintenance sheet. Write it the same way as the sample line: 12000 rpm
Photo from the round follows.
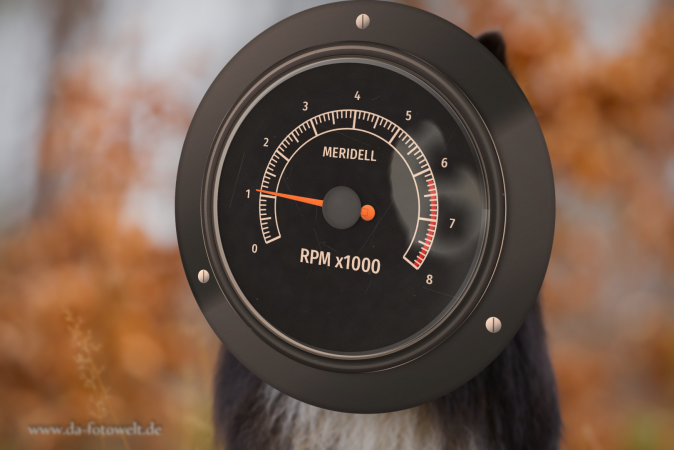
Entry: 1100 rpm
